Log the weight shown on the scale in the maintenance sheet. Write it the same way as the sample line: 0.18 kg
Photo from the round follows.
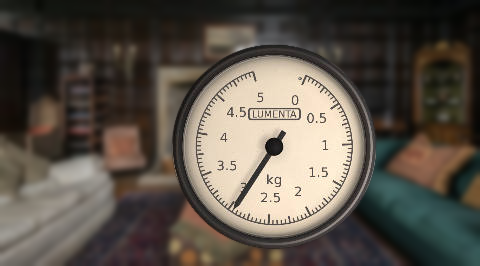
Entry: 2.95 kg
